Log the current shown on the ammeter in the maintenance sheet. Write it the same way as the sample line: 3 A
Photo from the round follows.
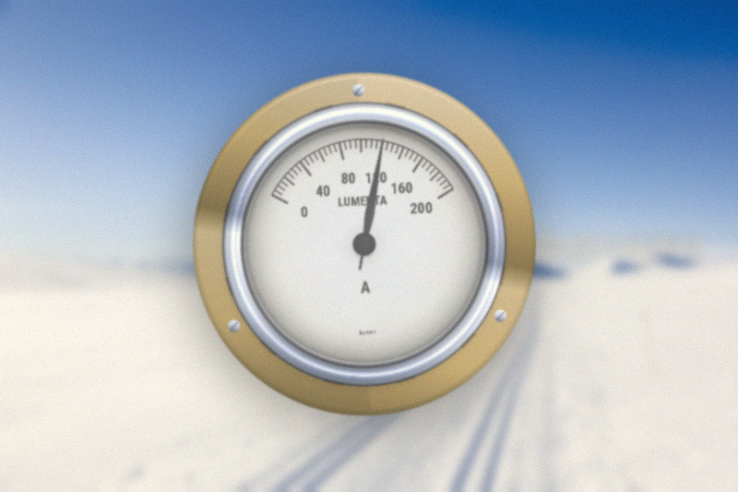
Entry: 120 A
